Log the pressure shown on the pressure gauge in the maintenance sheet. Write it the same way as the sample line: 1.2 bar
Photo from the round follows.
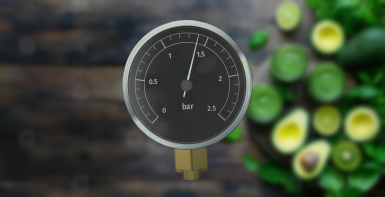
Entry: 1.4 bar
